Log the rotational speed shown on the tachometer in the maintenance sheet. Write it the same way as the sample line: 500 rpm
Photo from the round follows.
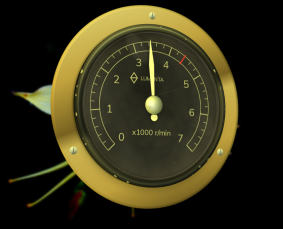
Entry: 3400 rpm
